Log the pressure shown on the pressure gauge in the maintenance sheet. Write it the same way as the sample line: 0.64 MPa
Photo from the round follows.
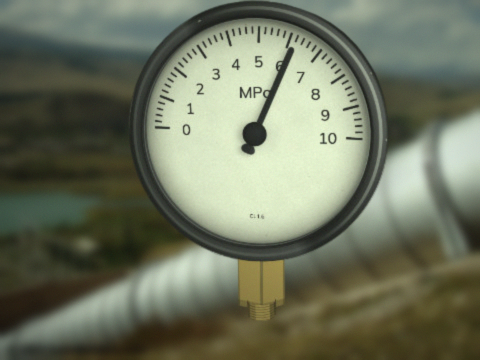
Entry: 6.2 MPa
